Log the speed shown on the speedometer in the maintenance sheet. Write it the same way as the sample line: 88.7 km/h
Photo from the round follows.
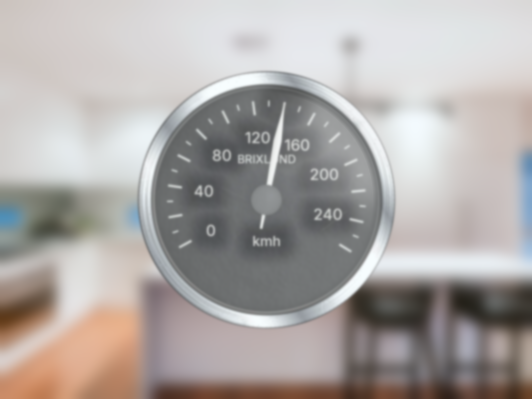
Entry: 140 km/h
